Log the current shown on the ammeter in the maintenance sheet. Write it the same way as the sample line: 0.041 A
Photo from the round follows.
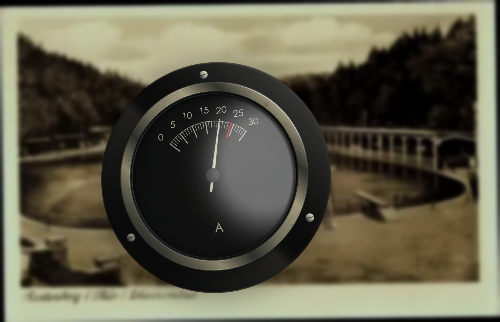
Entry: 20 A
